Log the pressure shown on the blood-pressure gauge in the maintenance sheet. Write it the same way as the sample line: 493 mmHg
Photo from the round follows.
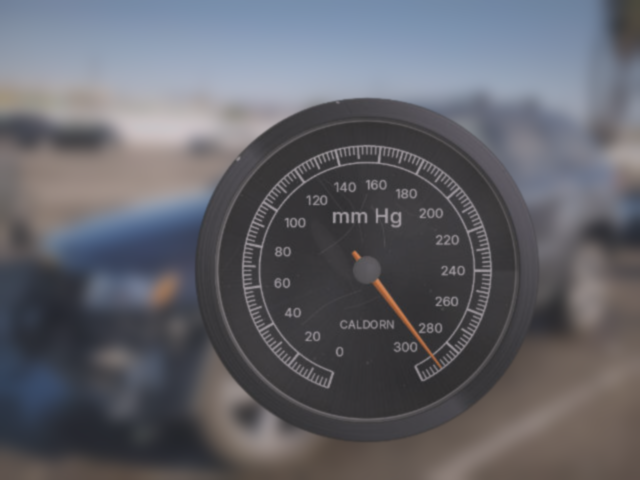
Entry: 290 mmHg
